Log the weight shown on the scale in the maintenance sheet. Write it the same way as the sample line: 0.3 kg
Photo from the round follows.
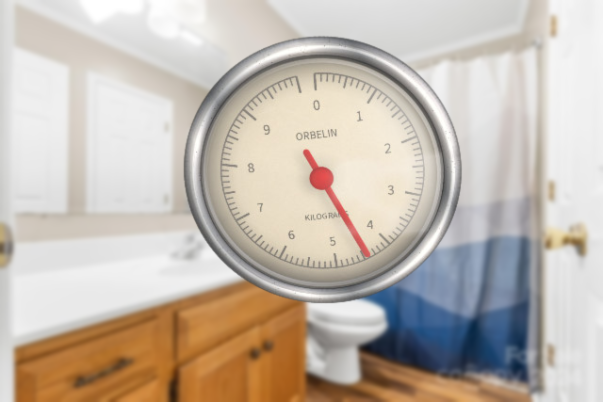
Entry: 4.4 kg
